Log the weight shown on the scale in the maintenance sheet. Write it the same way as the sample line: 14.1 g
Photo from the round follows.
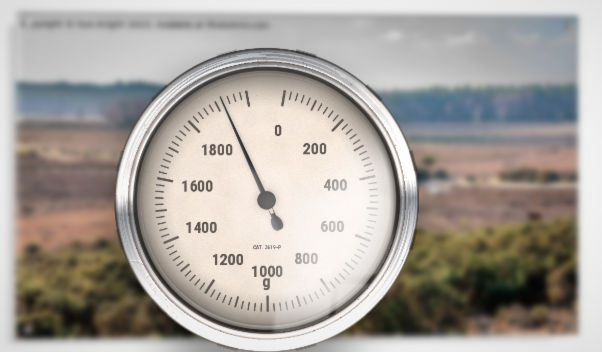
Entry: 1920 g
